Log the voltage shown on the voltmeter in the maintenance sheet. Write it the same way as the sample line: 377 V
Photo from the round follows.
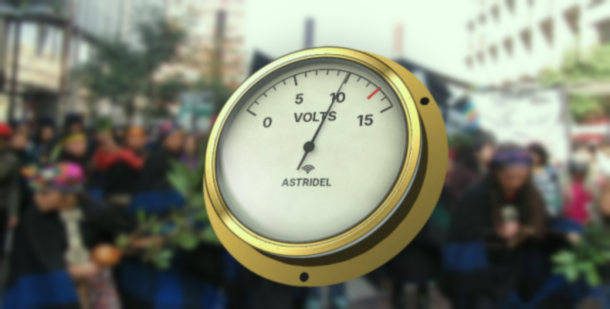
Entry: 10 V
